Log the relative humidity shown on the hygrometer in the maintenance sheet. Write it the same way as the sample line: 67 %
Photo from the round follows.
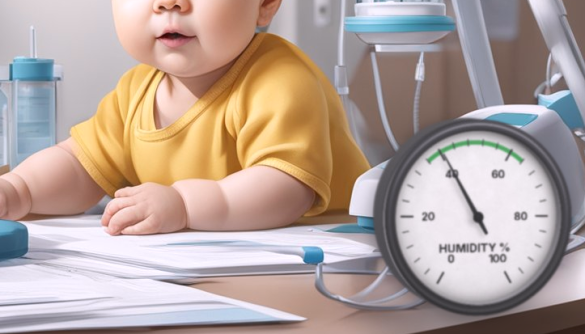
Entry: 40 %
